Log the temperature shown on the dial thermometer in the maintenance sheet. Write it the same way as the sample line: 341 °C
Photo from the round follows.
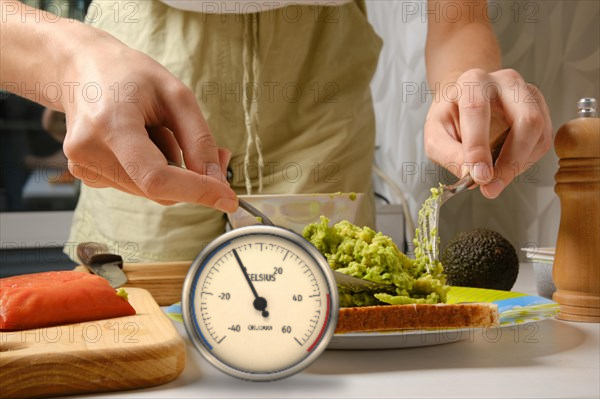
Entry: 0 °C
